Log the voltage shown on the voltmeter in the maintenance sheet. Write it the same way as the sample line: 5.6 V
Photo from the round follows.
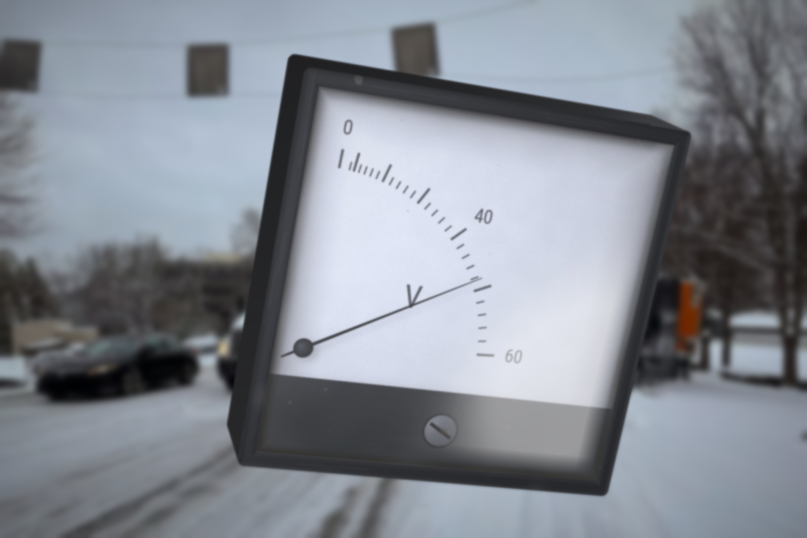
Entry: 48 V
